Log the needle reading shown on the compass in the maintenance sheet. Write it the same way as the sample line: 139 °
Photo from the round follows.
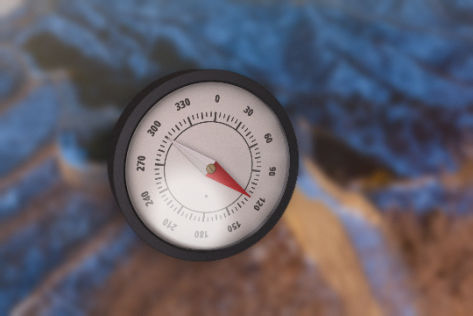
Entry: 120 °
